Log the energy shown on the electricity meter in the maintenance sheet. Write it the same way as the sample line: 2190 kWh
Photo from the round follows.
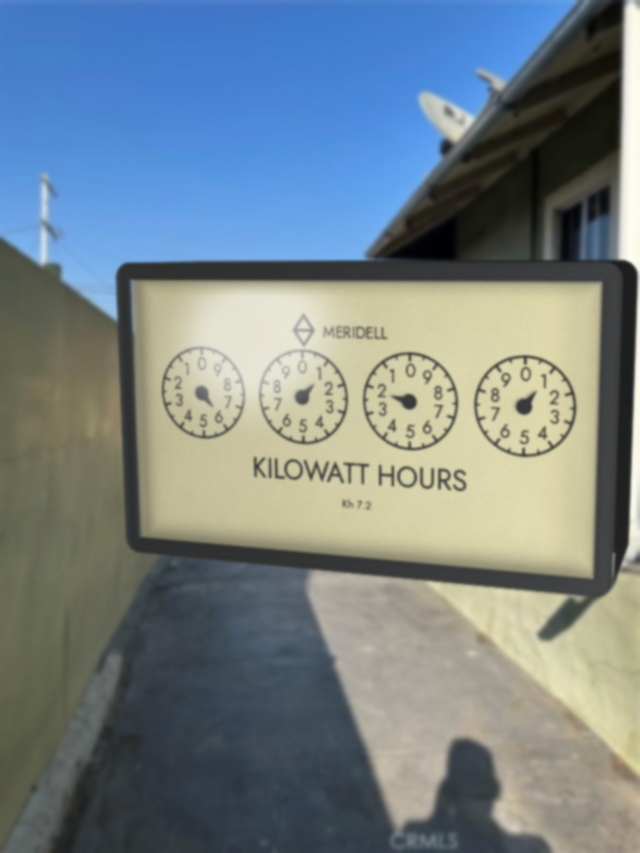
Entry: 6121 kWh
